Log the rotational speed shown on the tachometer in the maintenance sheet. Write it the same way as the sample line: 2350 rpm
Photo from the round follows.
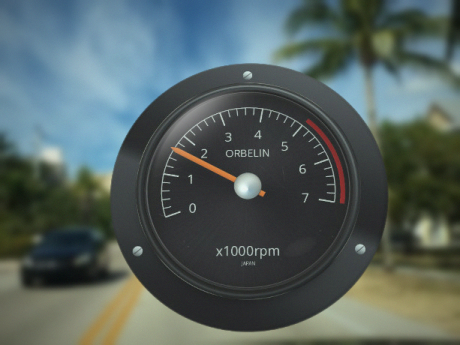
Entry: 1600 rpm
